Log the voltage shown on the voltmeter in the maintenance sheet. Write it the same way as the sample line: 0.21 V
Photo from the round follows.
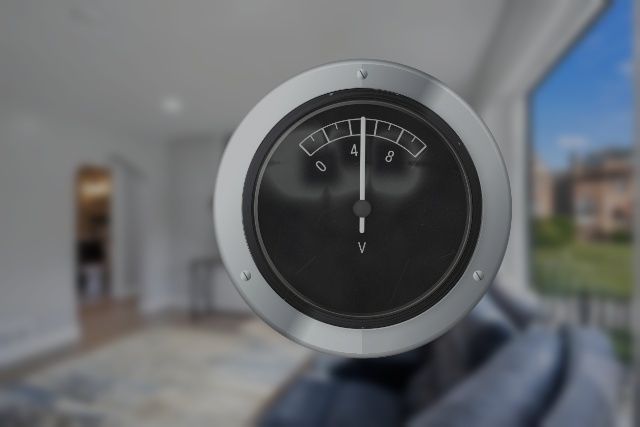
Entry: 5 V
